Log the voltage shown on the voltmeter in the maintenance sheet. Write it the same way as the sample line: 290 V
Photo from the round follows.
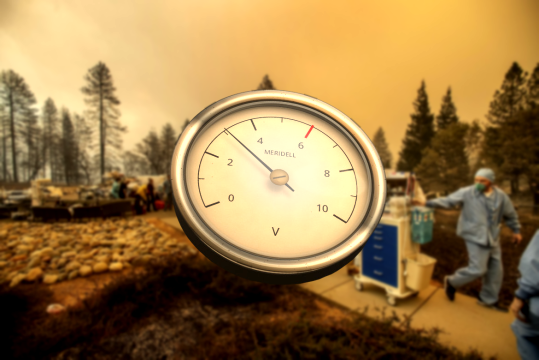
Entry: 3 V
